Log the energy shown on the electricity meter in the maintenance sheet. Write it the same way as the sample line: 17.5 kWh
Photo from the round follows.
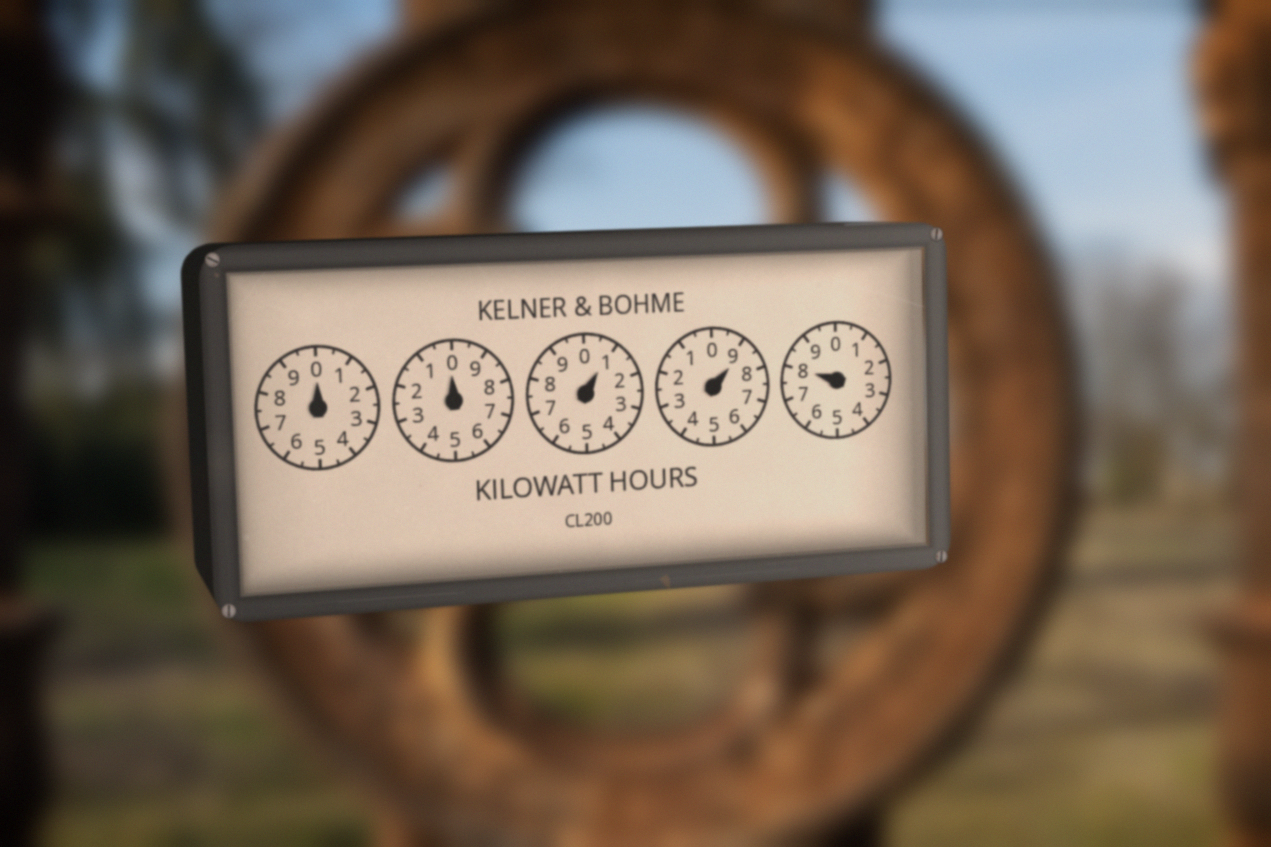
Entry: 88 kWh
